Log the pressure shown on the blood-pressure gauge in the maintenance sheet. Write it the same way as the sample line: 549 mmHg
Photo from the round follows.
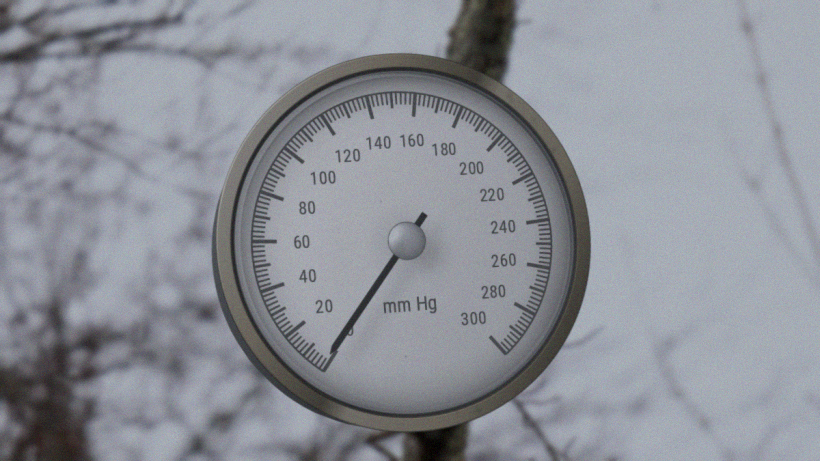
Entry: 2 mmHg
